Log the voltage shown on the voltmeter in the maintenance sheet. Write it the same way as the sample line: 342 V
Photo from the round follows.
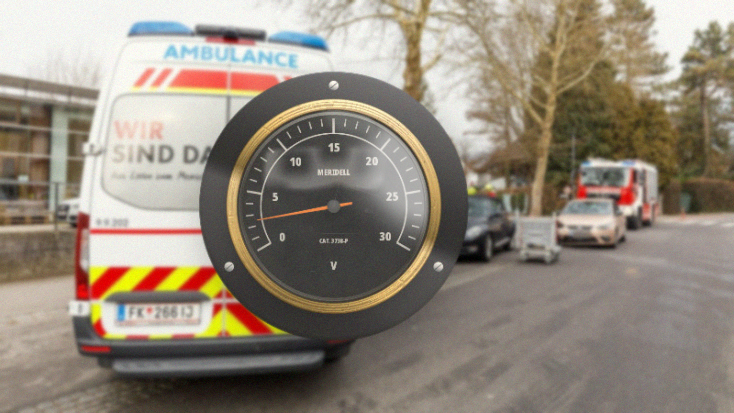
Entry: 2.5 V
